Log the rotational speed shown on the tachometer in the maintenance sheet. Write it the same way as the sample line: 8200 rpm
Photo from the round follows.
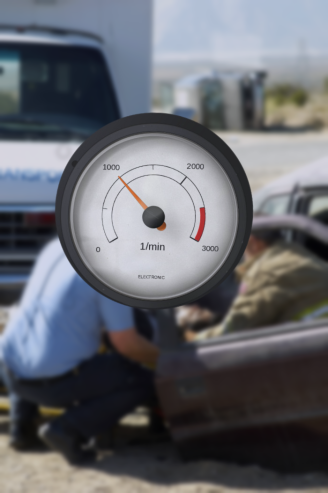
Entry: 1000 rpm
